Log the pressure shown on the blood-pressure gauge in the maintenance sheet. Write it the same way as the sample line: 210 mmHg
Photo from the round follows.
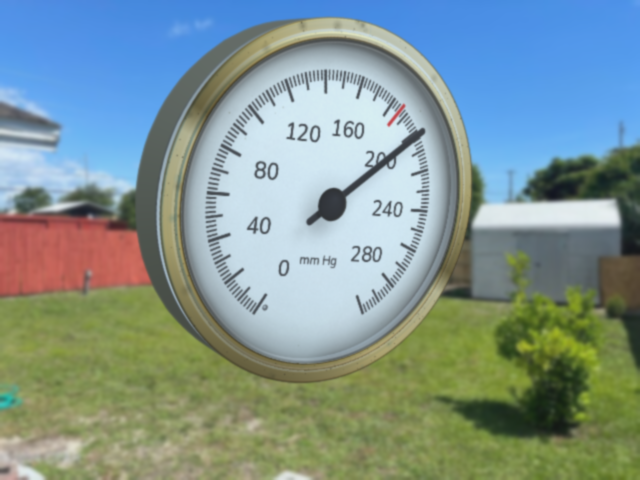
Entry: 200 mmHg
